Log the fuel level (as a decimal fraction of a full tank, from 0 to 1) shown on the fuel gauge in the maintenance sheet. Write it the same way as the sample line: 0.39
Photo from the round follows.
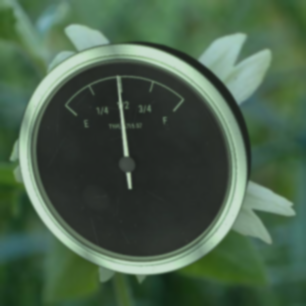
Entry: 0.5
